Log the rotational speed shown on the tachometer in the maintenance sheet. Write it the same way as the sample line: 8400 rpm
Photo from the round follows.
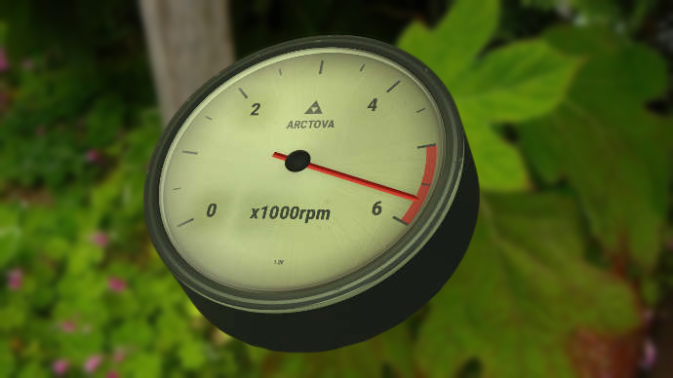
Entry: 5750 rpm
